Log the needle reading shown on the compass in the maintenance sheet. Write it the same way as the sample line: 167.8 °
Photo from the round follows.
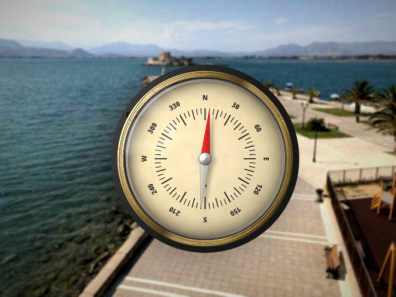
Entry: 5 °
